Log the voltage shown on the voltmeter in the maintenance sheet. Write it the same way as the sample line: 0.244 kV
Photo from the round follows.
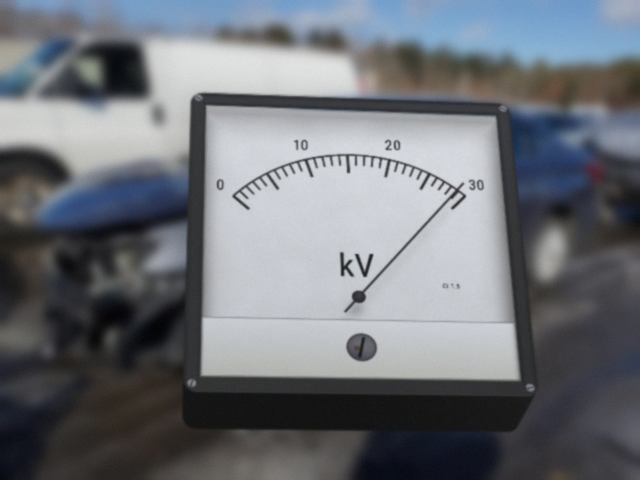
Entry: 29 kV
